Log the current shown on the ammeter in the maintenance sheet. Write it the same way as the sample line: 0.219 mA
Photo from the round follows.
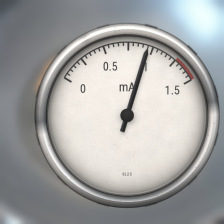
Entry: 0.95 mA
